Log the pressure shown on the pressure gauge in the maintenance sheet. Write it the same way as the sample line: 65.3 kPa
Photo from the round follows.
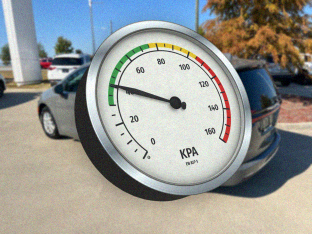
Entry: 40 kPa
